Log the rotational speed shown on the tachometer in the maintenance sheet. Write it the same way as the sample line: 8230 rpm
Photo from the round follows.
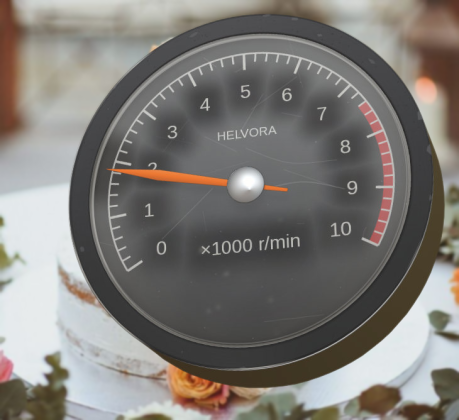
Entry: 1800 rpm
